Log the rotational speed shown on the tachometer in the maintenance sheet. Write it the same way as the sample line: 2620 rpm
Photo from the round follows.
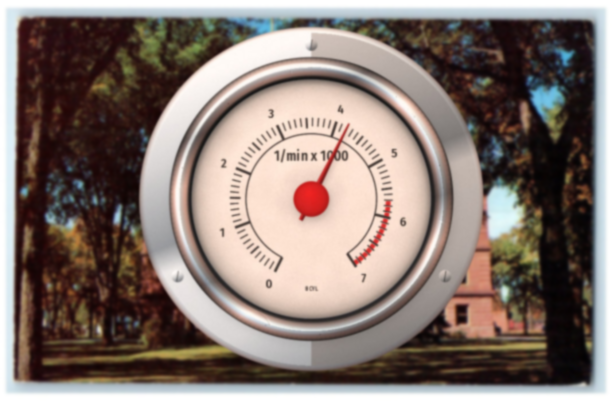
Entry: 4200 rpm
